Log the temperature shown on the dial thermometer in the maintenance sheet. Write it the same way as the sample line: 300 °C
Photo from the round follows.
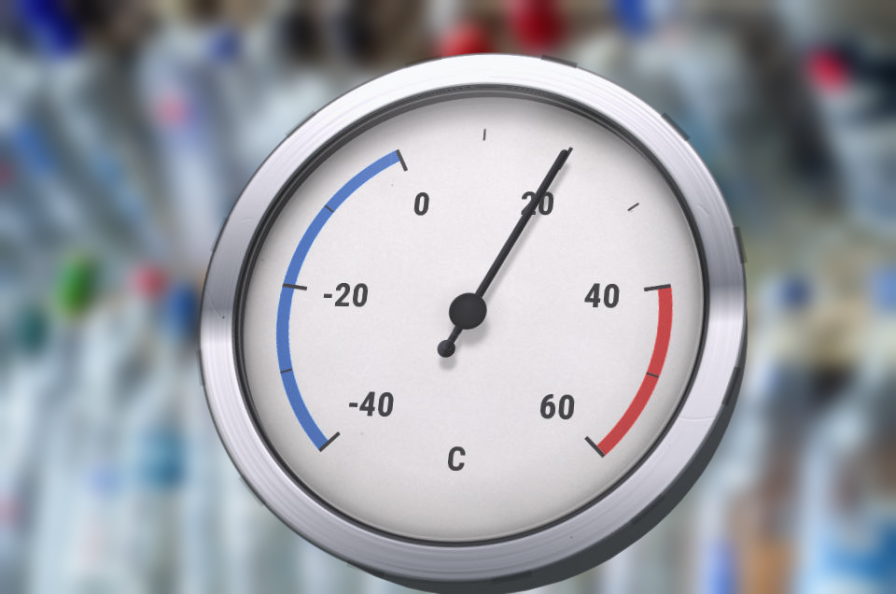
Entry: 20 °C
